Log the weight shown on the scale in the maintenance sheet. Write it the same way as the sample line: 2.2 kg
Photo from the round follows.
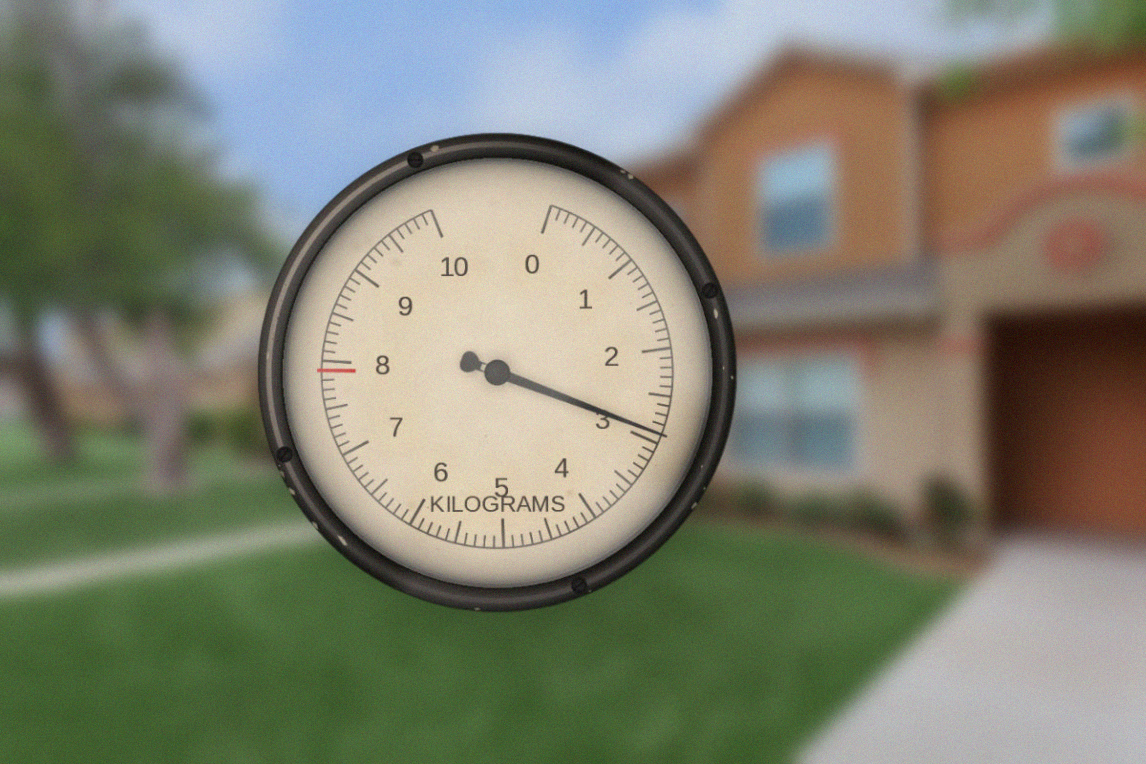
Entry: 2.9 kg
